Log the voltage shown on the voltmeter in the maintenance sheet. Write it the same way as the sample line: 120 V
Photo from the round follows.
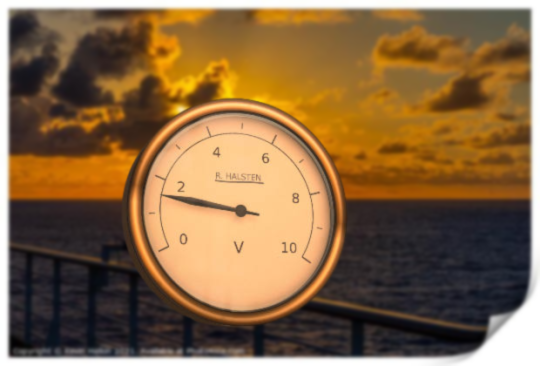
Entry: 1.5 V
